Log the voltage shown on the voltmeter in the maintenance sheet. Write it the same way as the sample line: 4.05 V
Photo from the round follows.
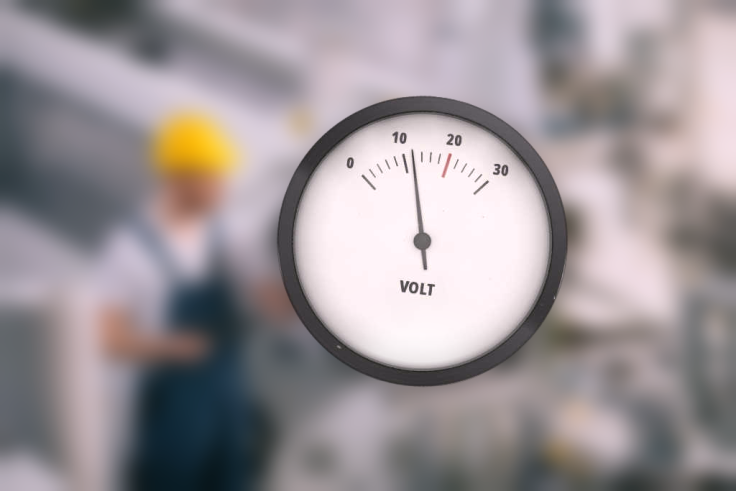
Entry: 12 V
